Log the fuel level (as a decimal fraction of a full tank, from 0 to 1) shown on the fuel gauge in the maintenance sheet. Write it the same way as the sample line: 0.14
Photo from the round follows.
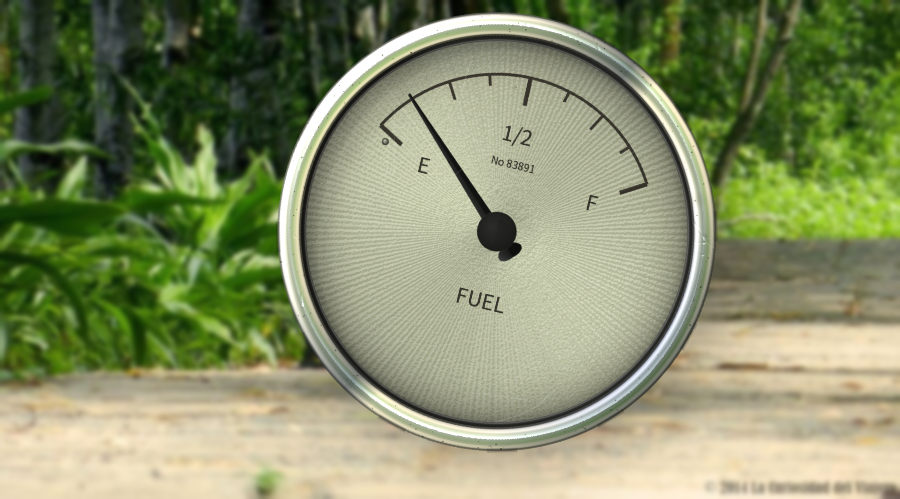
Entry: 0.125
